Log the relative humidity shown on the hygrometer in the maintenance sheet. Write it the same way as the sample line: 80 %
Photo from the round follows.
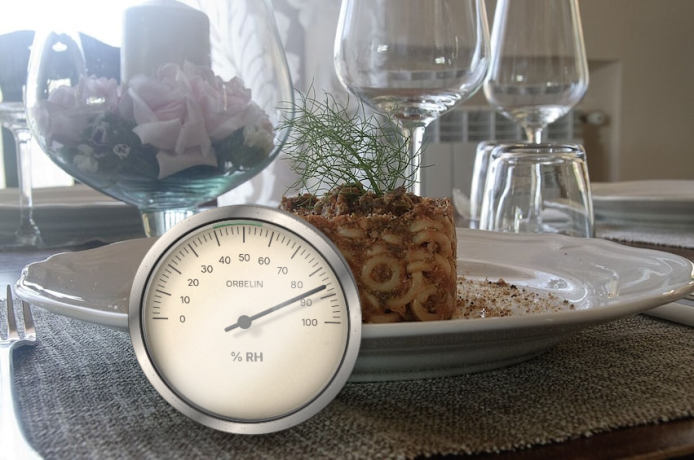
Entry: 86 %
